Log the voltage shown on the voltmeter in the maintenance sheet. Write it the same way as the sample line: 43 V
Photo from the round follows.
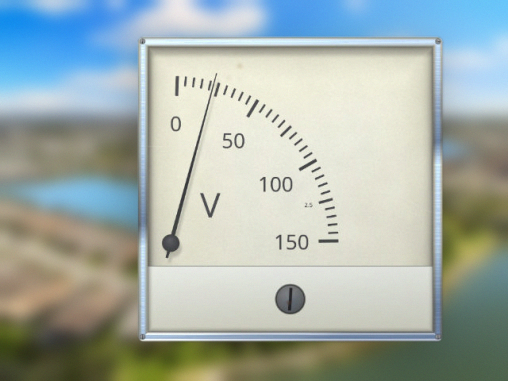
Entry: 22.5 V
